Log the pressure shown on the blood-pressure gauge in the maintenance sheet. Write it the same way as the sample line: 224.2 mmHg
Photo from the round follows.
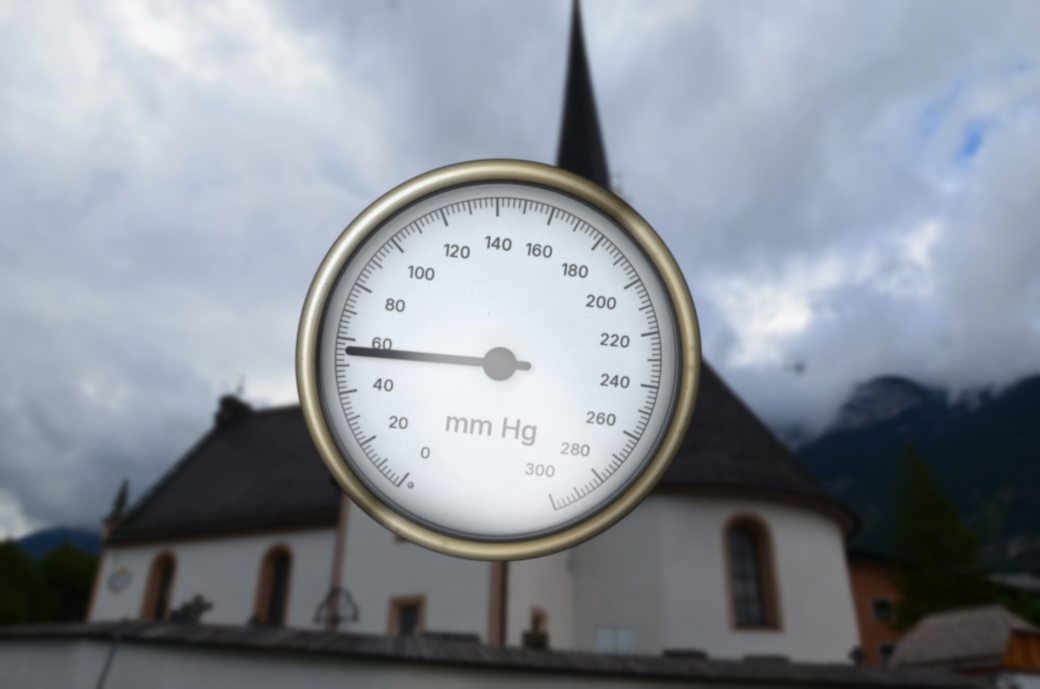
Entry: 56 mmHg
